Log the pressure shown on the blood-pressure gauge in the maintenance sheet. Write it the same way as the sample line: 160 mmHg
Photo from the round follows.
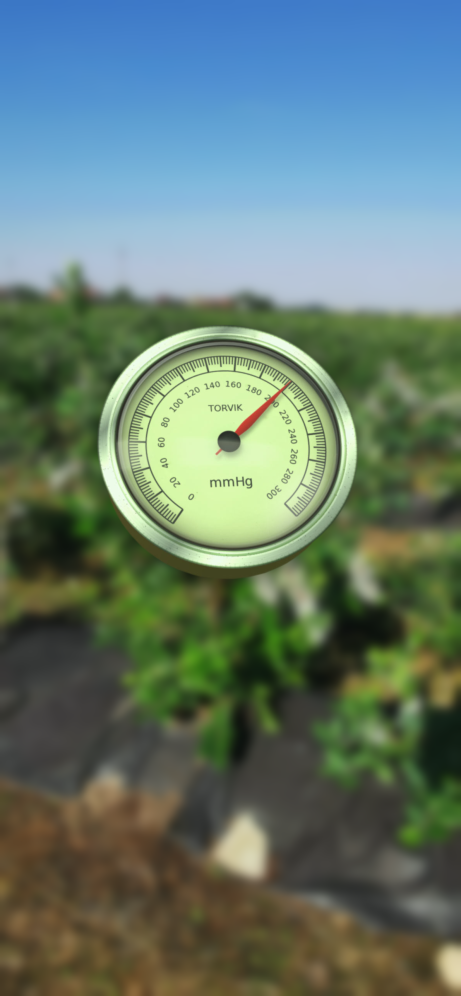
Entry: 200 mmHg
